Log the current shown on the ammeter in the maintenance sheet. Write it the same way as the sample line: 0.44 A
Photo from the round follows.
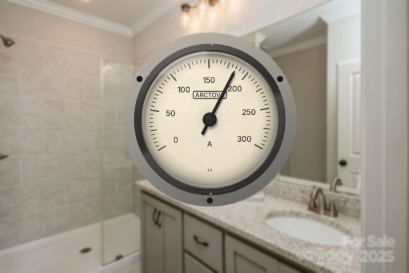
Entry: 185 A
